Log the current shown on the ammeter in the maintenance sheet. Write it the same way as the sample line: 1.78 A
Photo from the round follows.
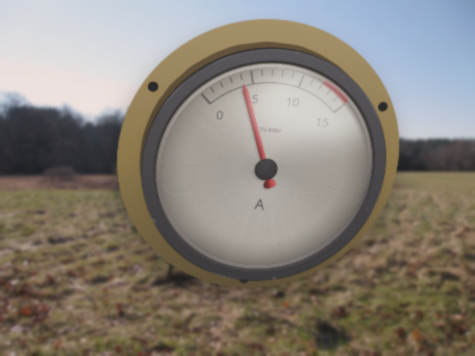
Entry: 4 A
